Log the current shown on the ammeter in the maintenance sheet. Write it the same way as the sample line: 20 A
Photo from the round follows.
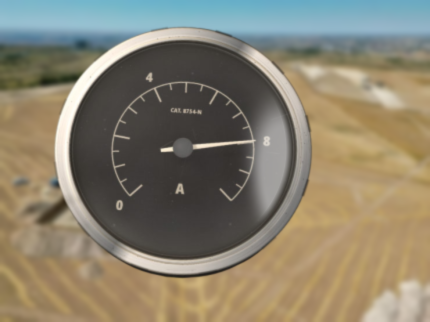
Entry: 8 A
